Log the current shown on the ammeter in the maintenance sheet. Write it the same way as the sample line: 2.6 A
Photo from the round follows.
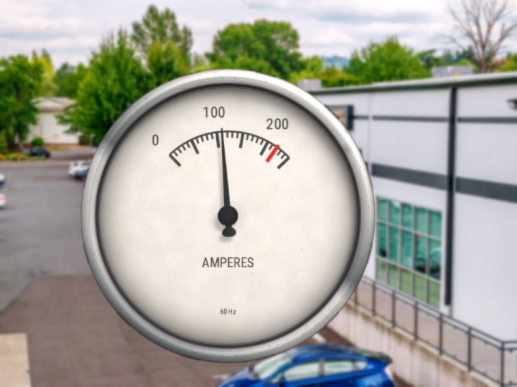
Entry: 110 A
